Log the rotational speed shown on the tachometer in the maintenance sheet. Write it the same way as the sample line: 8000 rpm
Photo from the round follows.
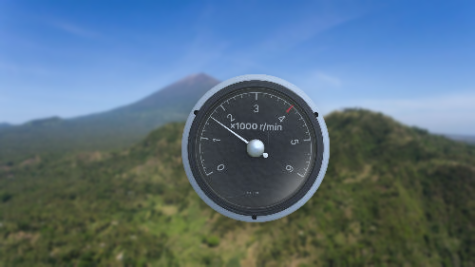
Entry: 1600 rpm
